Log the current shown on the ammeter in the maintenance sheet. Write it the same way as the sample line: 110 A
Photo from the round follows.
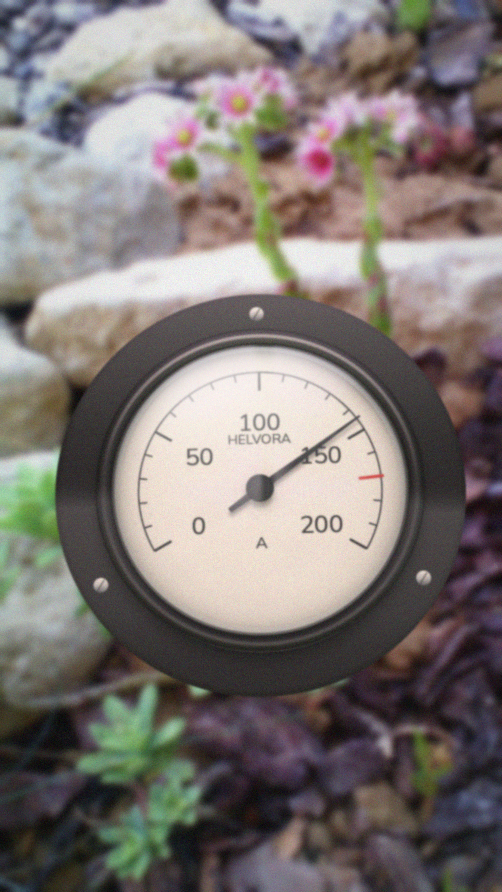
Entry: 145 A
